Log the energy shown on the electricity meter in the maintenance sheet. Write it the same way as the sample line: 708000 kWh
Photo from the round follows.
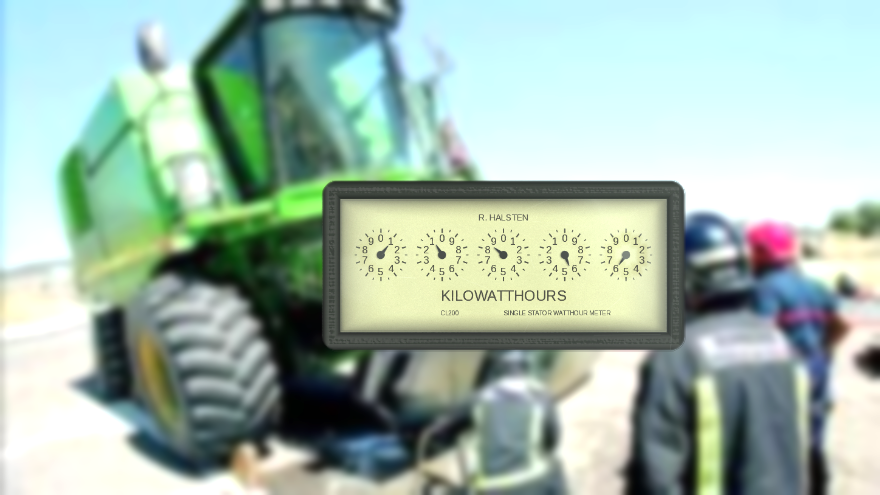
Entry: 10856 kWh
